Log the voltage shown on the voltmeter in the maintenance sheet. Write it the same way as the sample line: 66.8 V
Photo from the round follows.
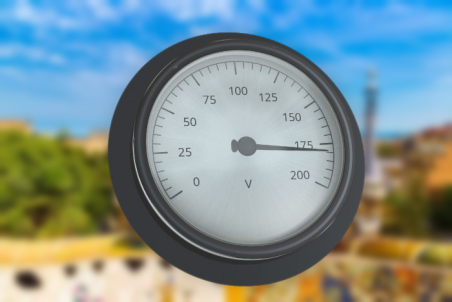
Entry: 180 V
